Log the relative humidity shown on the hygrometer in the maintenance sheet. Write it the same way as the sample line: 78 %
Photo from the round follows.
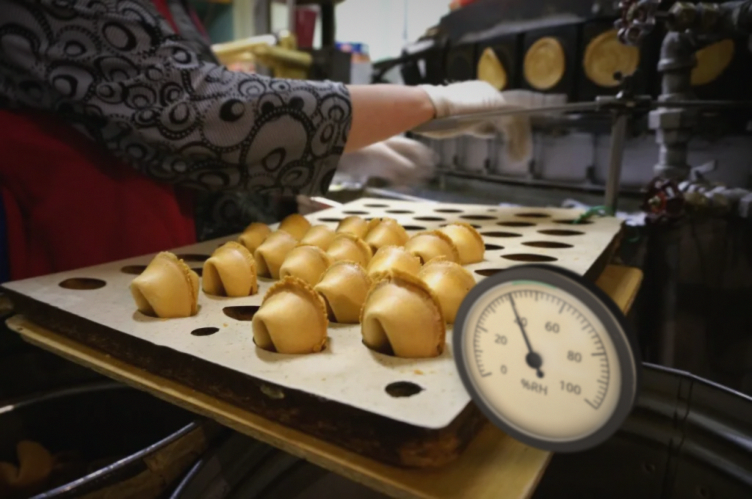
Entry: 40 %
